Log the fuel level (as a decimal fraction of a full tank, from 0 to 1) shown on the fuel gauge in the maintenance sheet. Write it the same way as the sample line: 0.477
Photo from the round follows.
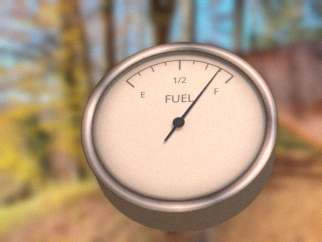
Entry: 0.875
